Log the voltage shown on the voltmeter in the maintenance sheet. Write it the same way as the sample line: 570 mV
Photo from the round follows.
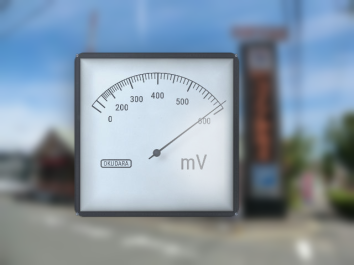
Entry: 590 mV
